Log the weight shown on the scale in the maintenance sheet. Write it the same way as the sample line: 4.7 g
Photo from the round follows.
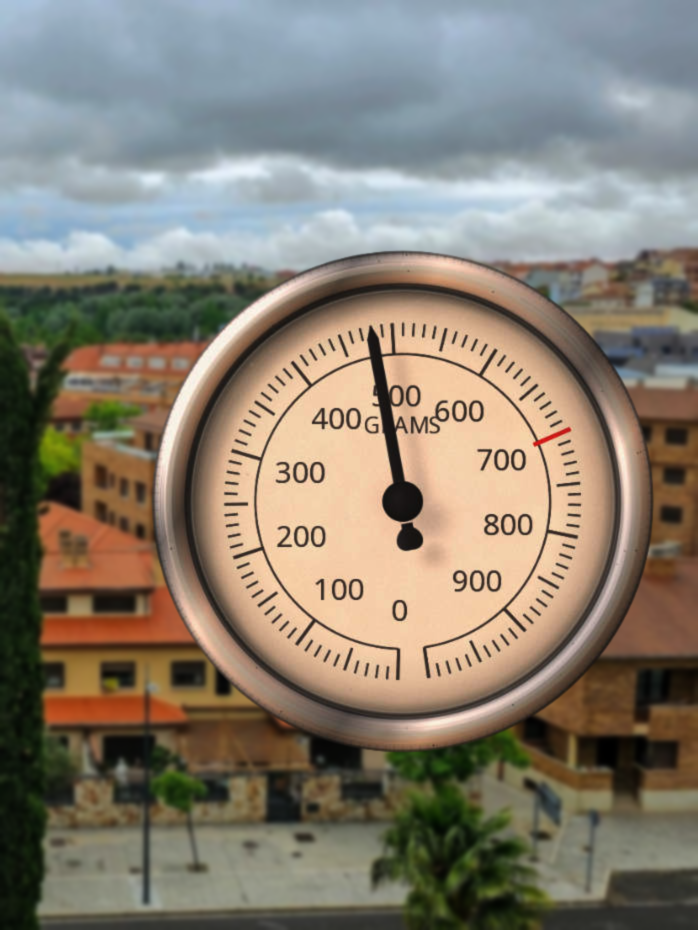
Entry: 480 g
